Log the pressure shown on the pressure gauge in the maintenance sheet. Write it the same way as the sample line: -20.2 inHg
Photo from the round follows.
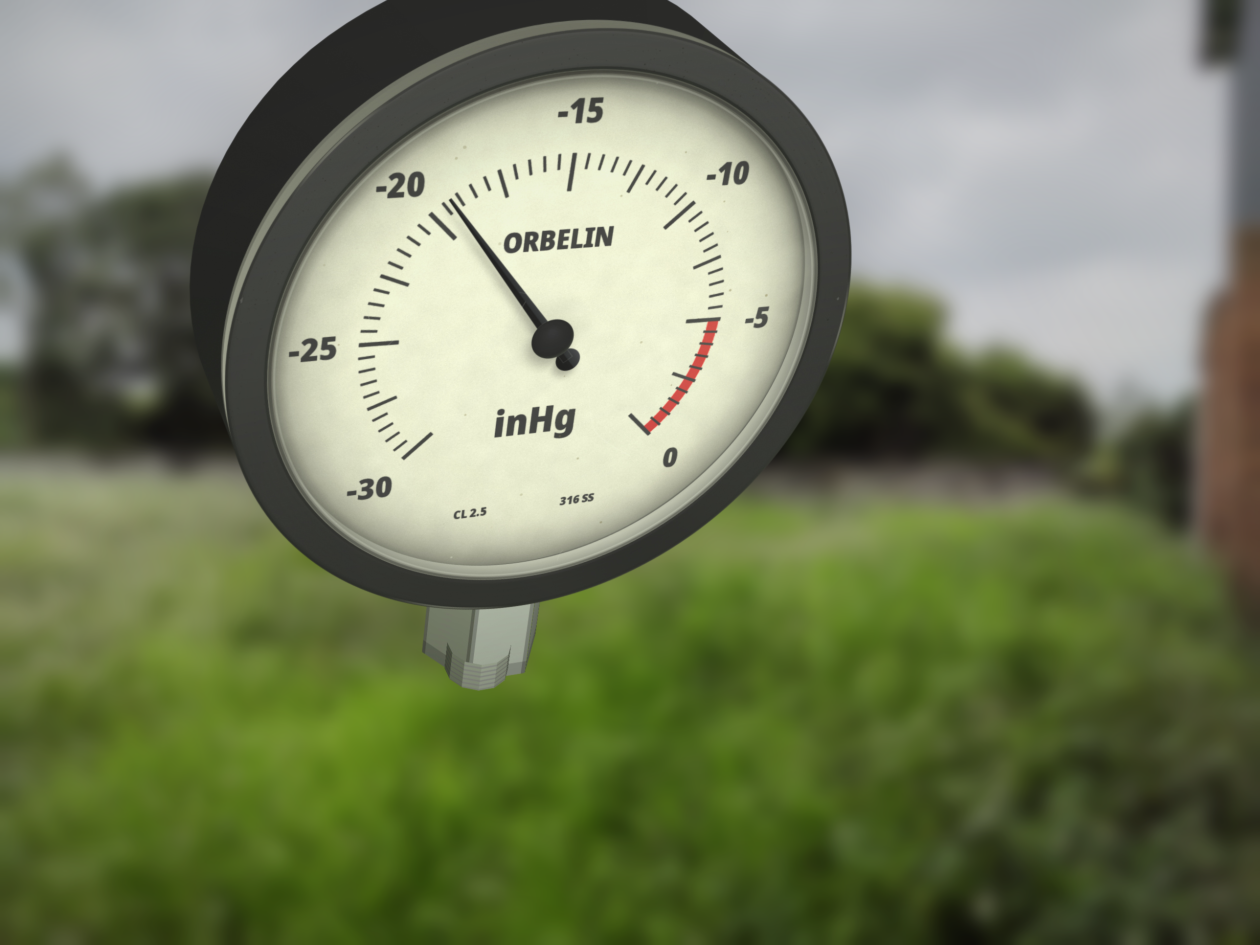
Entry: -19.25 inHg
